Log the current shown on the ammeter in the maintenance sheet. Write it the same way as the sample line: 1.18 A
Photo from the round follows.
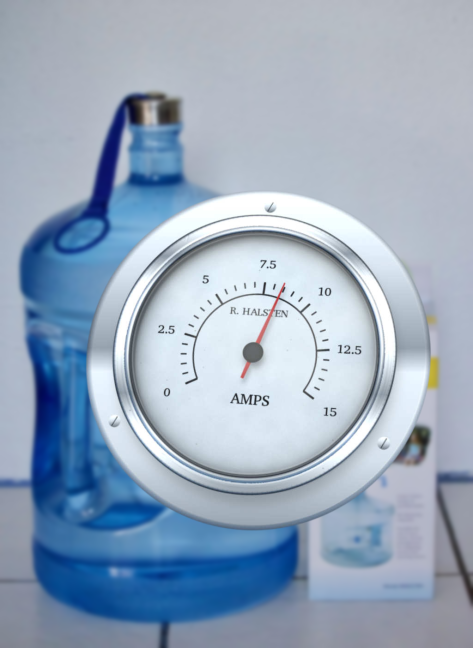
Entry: 8.5 A
